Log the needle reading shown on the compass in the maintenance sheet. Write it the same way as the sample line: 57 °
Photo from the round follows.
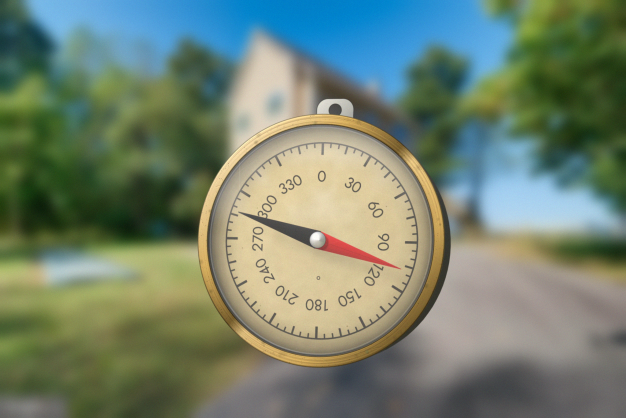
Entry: 107.5 °
